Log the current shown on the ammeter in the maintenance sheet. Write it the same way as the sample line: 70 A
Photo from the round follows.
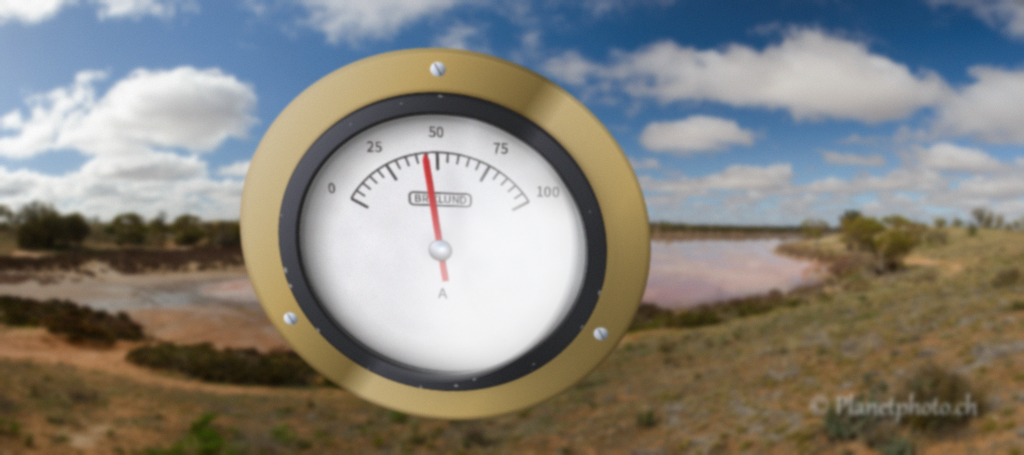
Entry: 45 A
